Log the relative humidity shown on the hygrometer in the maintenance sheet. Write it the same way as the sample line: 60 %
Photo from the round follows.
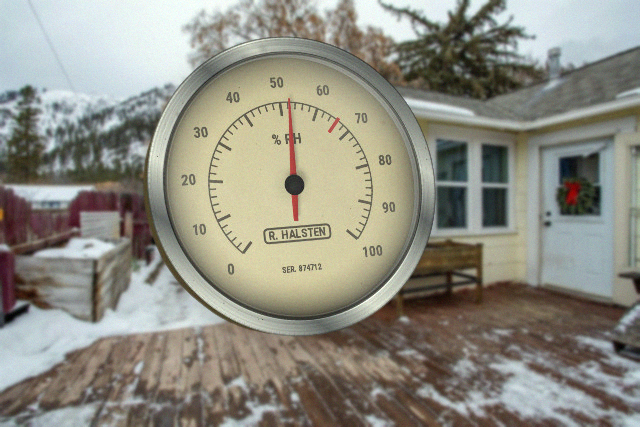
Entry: 52 %
